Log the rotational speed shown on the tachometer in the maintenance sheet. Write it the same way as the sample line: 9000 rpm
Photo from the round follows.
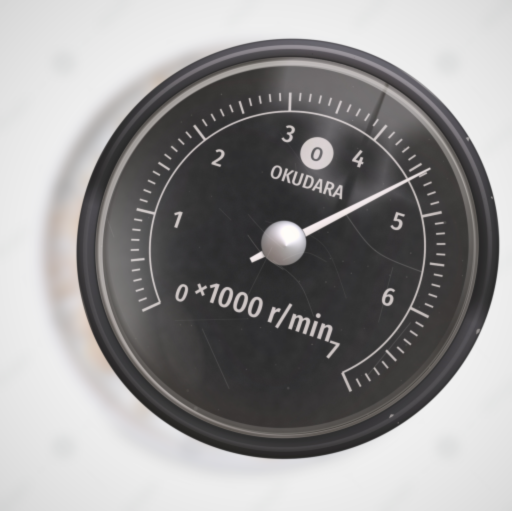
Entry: 4600 rpm
